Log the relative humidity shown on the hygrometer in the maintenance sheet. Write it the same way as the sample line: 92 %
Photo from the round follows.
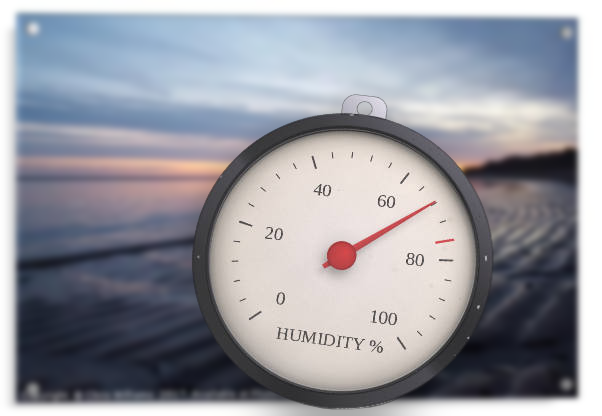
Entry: 68 %
